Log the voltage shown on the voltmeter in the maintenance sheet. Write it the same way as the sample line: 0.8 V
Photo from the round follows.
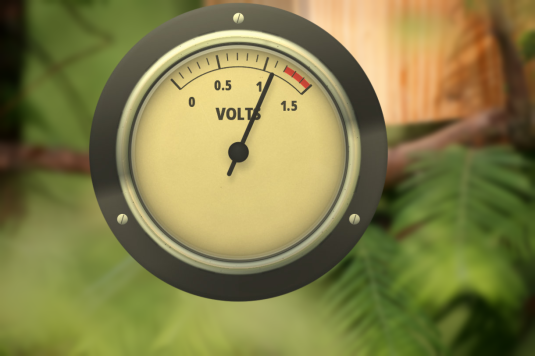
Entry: 1.1 V
